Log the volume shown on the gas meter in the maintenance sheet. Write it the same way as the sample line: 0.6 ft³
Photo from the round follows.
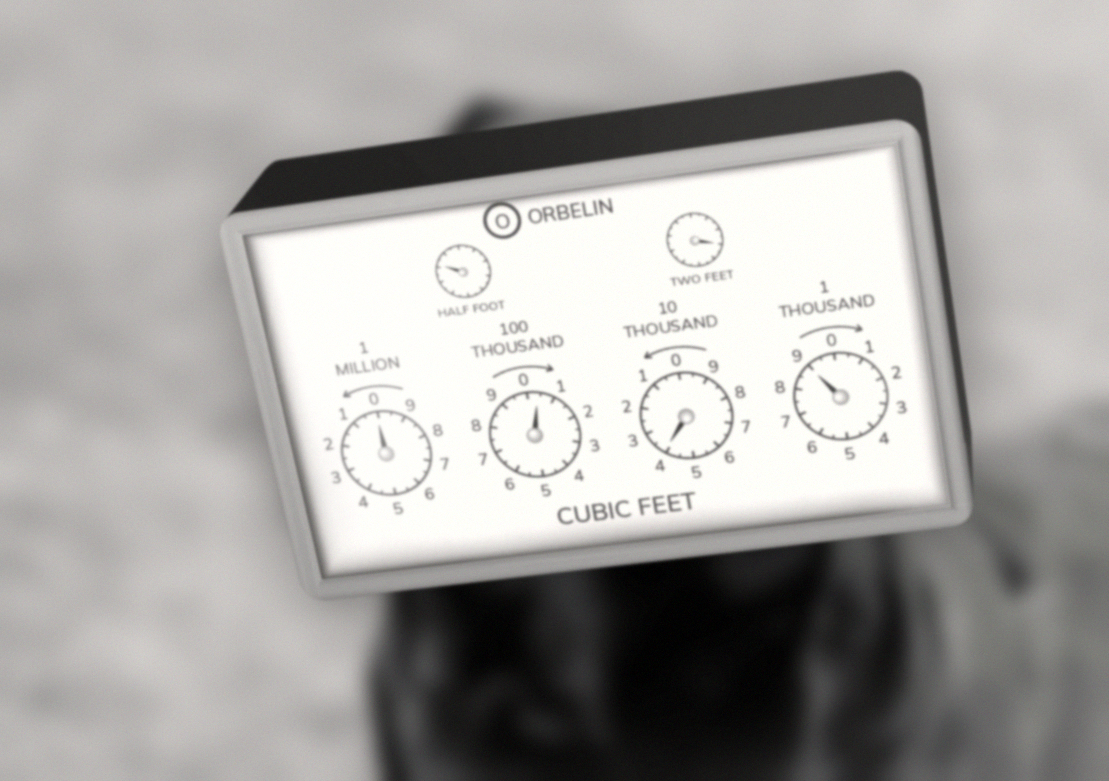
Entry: 3900 ft³
